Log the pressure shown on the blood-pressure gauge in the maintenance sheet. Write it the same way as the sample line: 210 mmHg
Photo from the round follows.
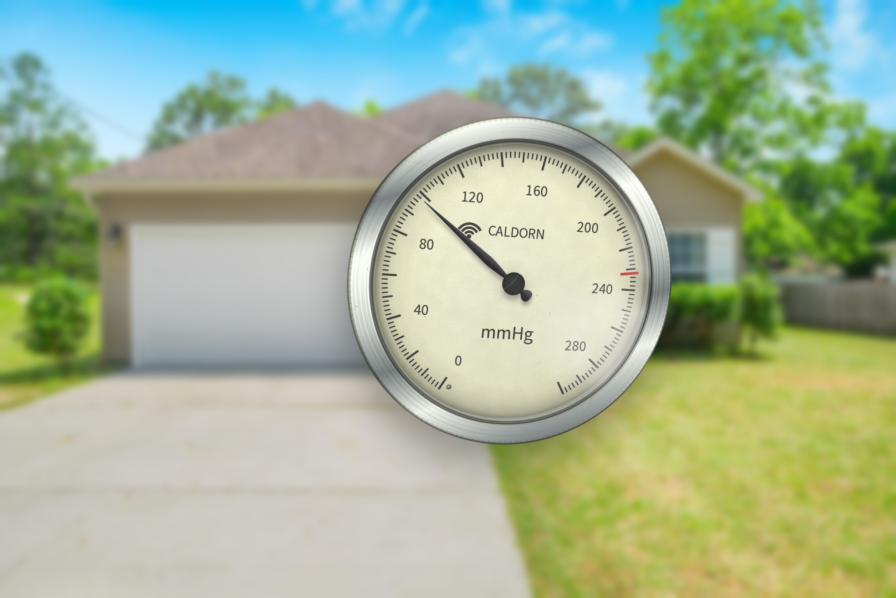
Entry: 98 mmHg
